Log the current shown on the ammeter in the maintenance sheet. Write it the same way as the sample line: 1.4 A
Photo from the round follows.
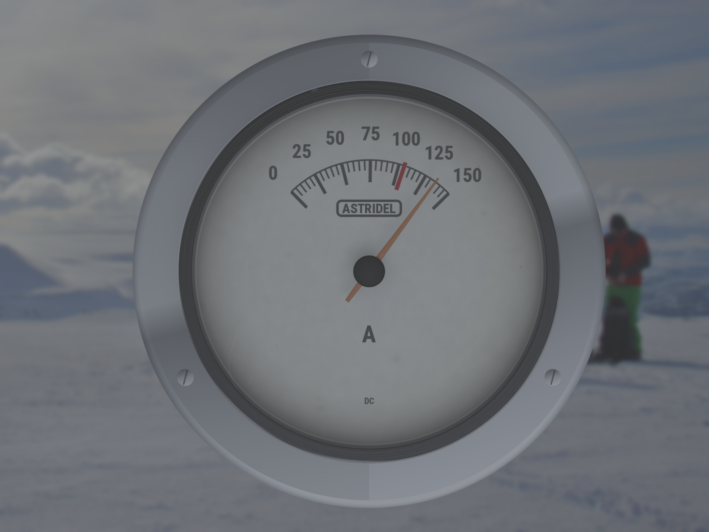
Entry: 135 A
